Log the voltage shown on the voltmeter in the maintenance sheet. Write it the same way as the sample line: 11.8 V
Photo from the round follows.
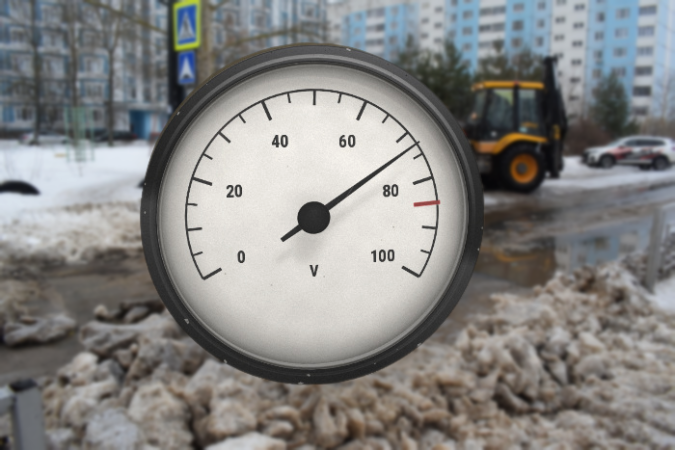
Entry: 72.5 V
